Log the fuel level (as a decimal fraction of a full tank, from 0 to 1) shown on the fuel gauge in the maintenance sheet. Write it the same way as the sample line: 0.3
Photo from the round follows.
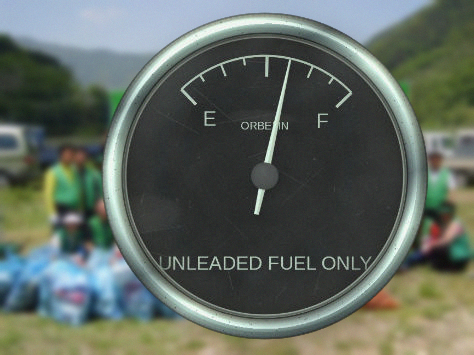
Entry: 0.625
